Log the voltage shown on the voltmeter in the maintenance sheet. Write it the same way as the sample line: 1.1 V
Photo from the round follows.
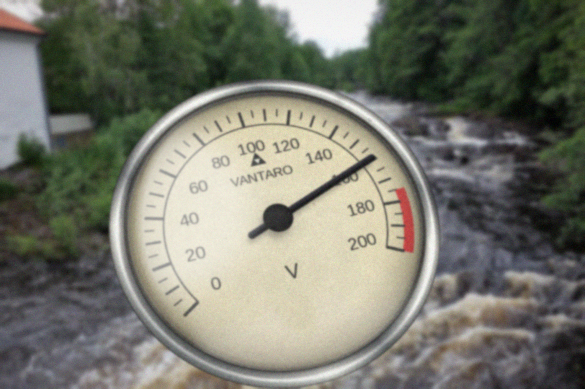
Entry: 160 V
